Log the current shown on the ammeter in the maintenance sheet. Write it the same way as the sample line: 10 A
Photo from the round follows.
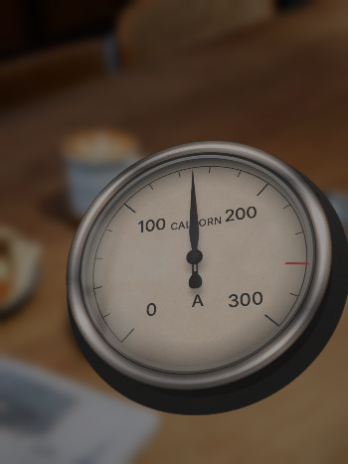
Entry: 150 A
